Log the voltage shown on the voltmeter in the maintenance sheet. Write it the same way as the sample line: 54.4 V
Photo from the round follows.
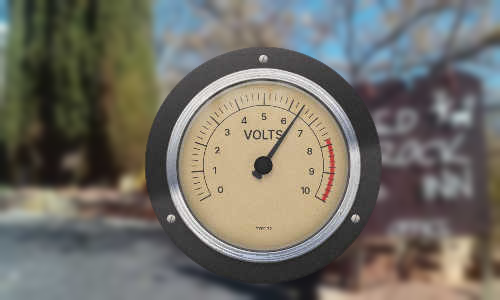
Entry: 6.4 V
